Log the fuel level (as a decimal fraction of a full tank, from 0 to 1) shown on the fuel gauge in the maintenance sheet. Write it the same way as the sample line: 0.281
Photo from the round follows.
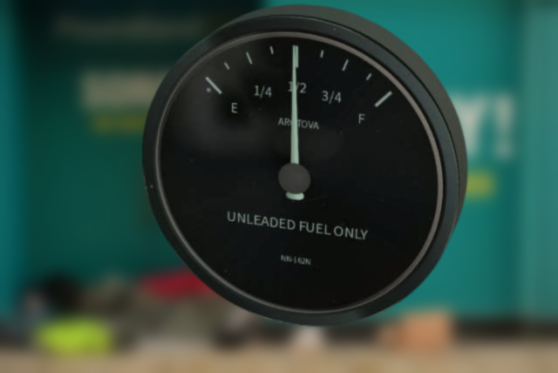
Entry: 0.5
